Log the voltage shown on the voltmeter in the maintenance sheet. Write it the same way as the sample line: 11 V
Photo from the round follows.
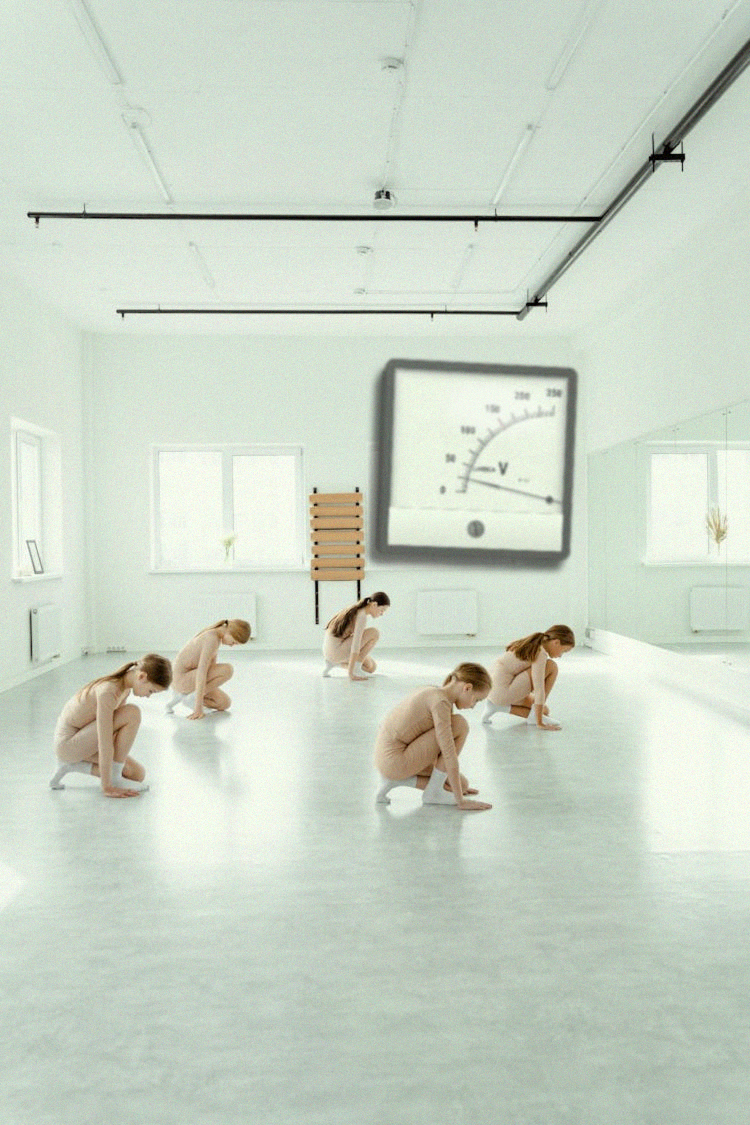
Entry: 25 V
